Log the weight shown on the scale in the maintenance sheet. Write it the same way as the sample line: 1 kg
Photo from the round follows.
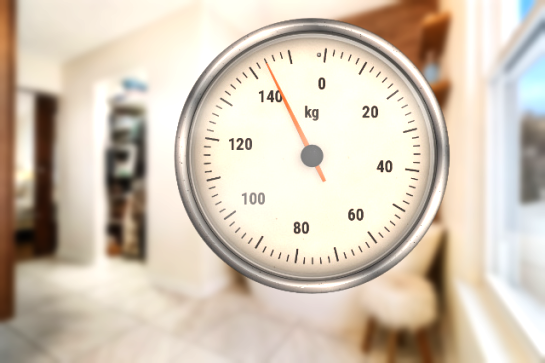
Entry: 144 kg
